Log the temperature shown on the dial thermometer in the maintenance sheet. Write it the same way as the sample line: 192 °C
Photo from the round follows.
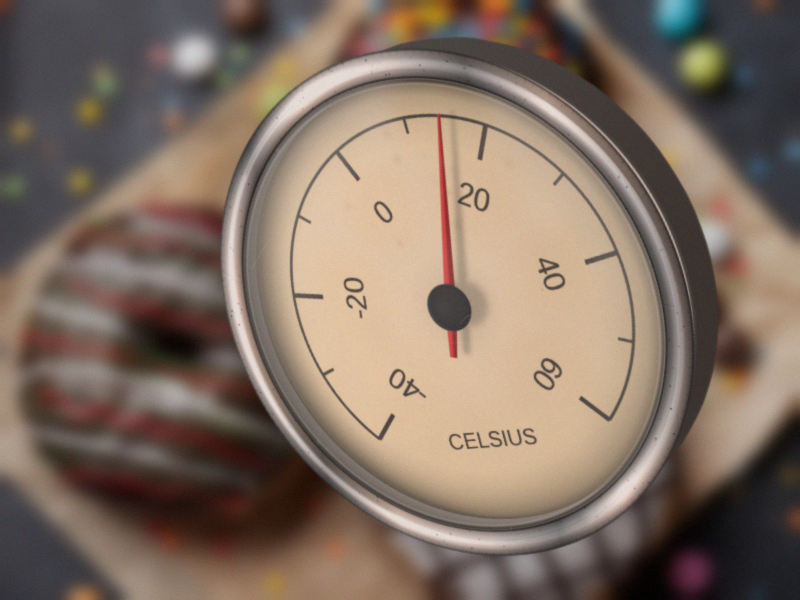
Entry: 15 °C
